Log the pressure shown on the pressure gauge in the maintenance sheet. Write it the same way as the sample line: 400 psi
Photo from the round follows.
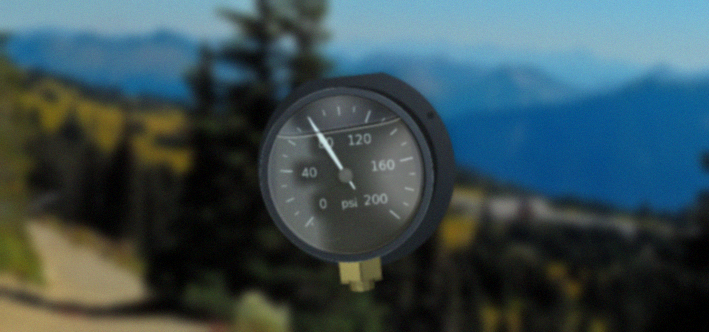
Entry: 80 psi
